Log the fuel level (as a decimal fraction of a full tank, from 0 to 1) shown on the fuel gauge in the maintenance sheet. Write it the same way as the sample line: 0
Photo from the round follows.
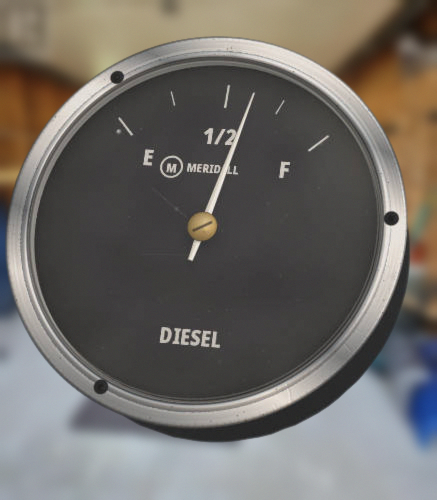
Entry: 0.625
